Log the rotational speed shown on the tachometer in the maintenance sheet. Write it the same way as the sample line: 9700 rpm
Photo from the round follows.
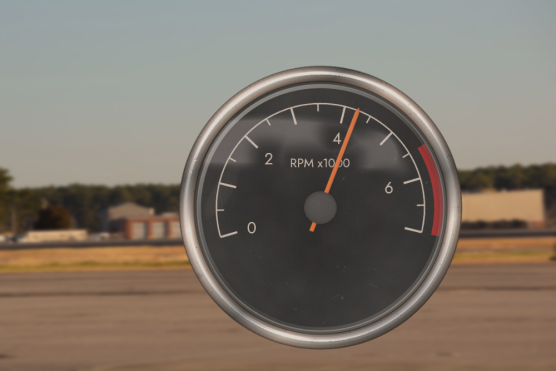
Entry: 4250 rpm
